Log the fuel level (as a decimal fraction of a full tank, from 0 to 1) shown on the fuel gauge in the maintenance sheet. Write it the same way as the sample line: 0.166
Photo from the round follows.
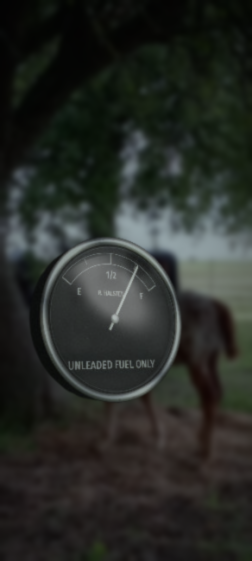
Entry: 0.75
